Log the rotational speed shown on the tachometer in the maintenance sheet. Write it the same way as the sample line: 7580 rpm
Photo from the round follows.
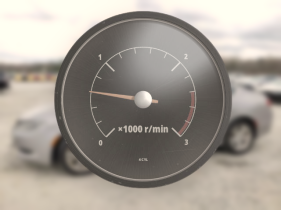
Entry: 600 rpm
